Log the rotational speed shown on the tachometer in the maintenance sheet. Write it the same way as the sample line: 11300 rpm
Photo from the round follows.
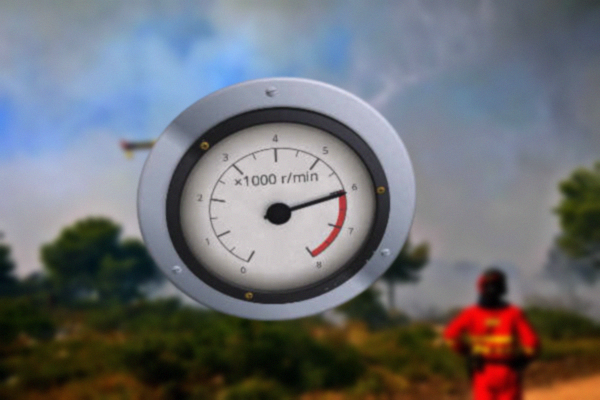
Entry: 6000 rpm
